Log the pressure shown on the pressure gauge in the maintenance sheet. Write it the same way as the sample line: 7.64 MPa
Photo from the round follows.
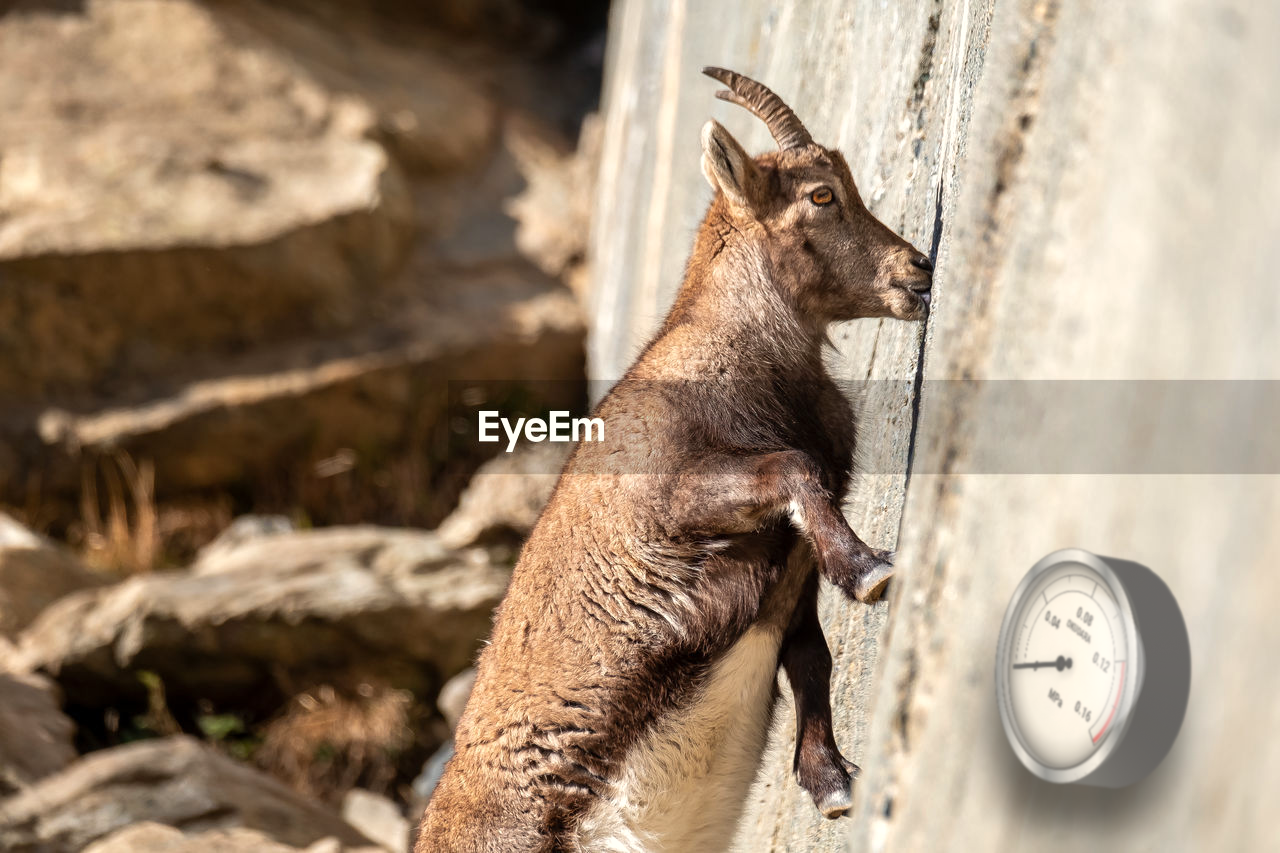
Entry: 0 MPa
